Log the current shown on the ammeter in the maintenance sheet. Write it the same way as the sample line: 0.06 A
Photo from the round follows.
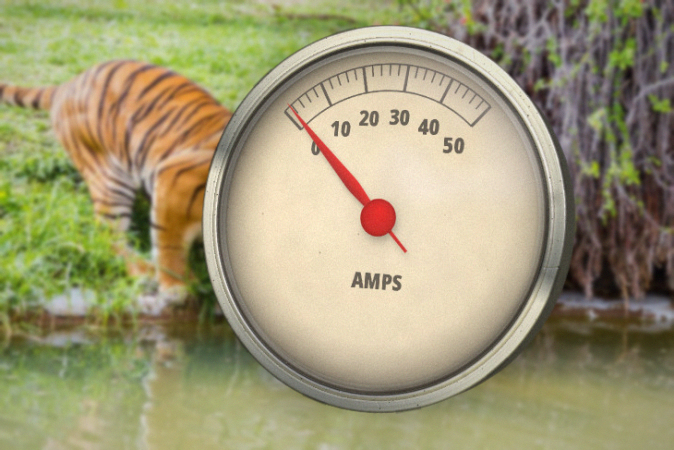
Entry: 2 A
